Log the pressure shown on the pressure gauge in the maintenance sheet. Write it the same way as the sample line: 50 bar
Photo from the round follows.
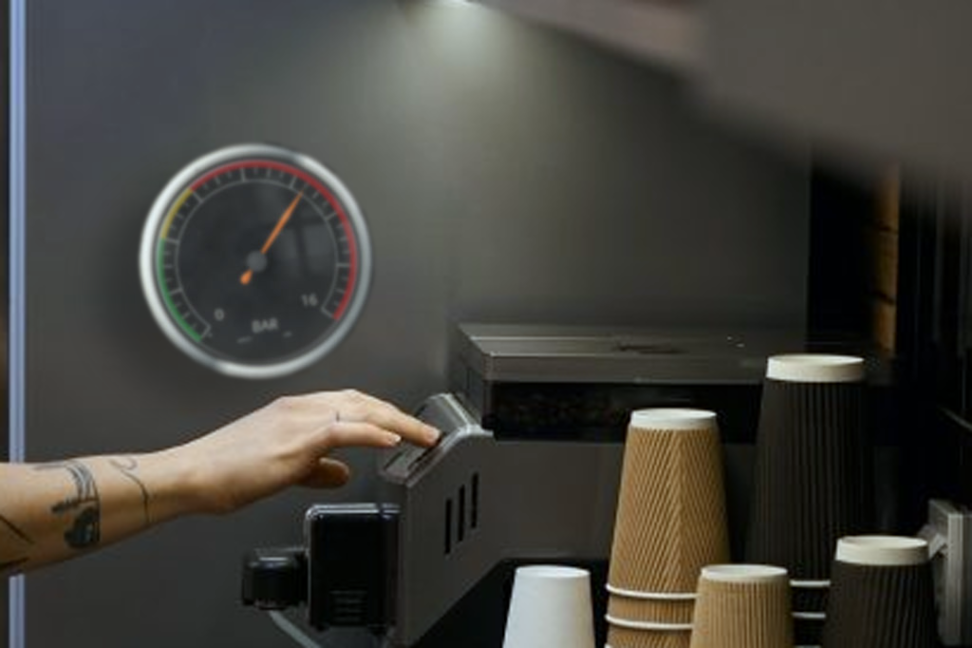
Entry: 10.5 bar
